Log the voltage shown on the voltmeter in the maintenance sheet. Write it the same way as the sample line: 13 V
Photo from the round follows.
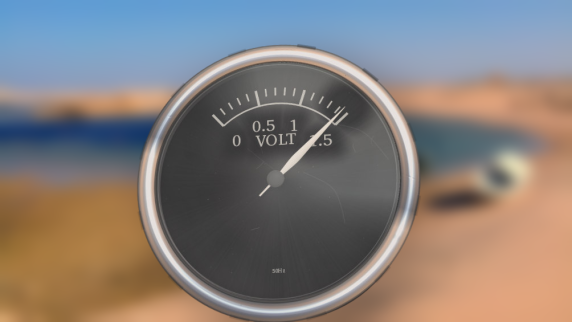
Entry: 1.45 V
